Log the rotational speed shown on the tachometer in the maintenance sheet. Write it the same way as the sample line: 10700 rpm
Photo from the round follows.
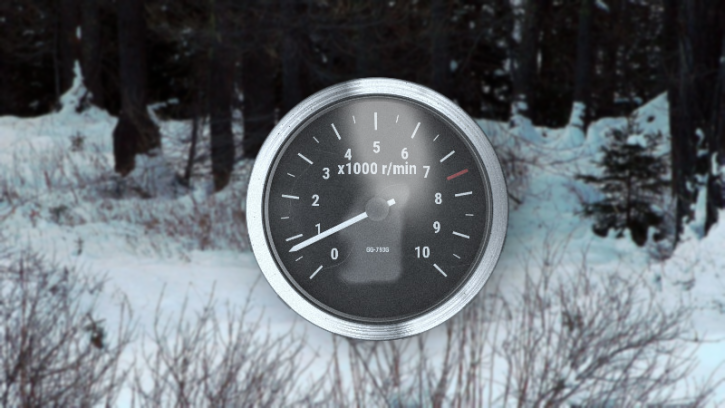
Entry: 750 rpm
